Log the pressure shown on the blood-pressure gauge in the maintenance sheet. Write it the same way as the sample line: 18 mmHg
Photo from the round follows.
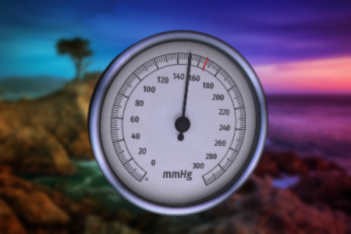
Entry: 150 mmHg
